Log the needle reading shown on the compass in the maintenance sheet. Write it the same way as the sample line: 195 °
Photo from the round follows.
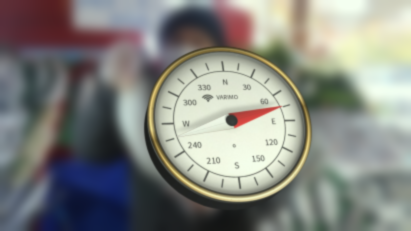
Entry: 75 °
